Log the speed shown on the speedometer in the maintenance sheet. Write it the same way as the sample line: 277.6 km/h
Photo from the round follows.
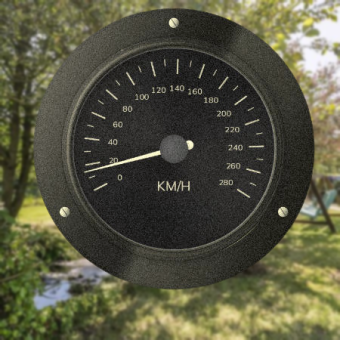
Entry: 15 km/h
